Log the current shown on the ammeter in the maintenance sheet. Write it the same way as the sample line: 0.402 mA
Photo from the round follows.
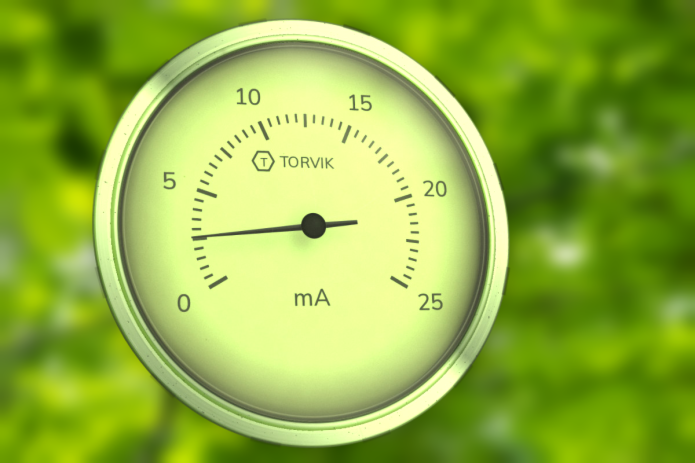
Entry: 2.5 mA
